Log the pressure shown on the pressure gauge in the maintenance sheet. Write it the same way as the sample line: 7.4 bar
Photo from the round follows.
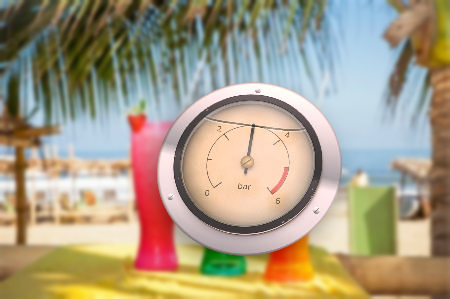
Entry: 3 bar
